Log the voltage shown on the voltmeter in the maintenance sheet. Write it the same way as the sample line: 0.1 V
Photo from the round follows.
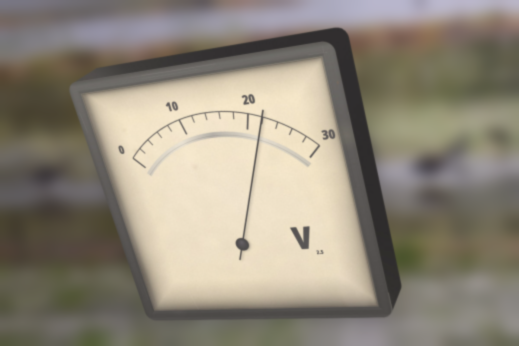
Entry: 22 V
